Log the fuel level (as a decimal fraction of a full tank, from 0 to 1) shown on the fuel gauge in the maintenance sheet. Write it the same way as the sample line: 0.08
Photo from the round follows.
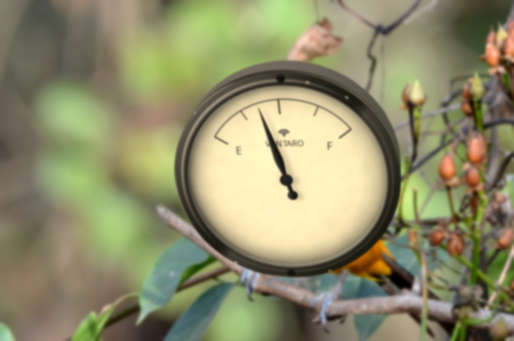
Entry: 0.375
